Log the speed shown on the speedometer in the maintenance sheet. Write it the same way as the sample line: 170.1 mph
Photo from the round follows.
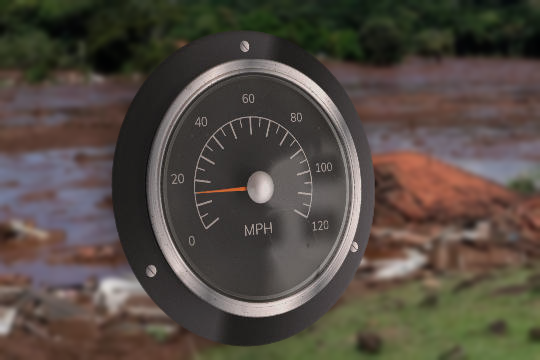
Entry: 15 mph
